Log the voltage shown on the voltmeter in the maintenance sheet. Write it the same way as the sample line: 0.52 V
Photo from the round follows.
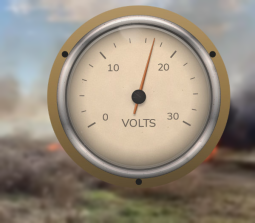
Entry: 17 V
